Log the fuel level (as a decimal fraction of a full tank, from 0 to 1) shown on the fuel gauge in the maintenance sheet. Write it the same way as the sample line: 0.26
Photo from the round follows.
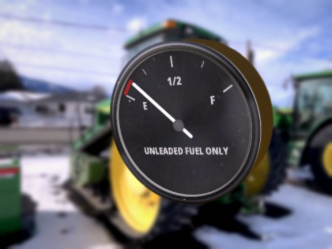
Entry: 0.125
